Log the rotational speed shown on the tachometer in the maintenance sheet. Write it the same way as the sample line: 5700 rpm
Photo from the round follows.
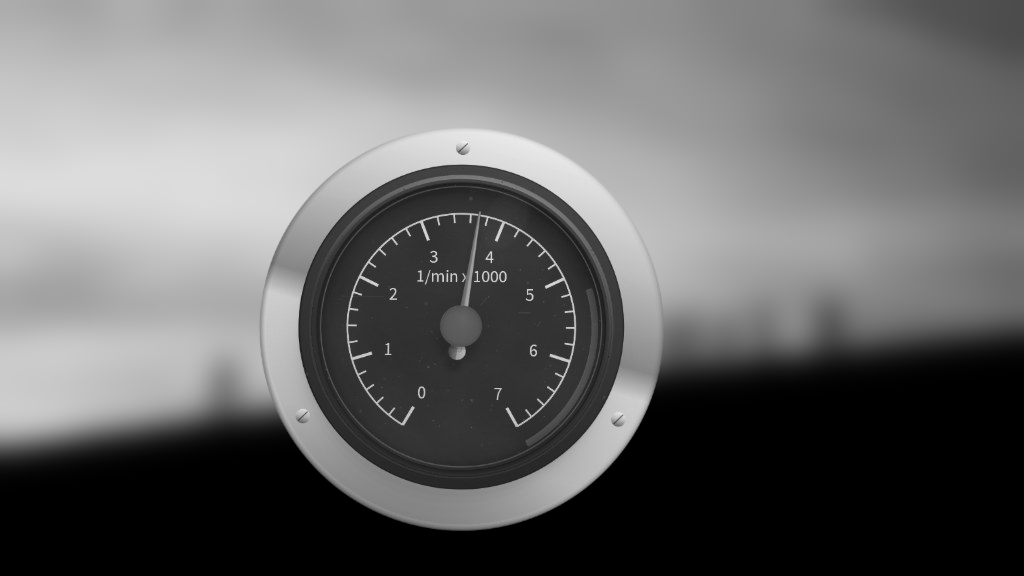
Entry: 3700 rpm
